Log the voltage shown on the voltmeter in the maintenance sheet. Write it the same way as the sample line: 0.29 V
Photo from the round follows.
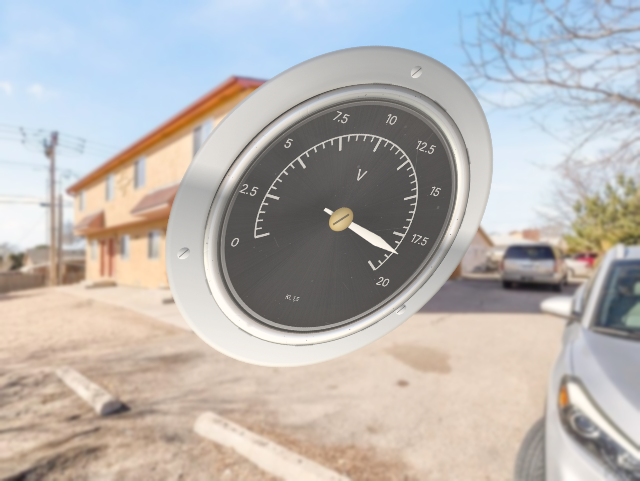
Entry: 18.5 V
